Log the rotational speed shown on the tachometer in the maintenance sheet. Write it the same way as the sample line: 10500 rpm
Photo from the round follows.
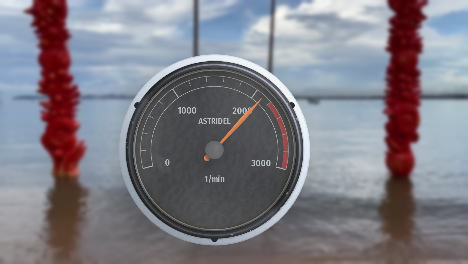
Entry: 2100 rpm
